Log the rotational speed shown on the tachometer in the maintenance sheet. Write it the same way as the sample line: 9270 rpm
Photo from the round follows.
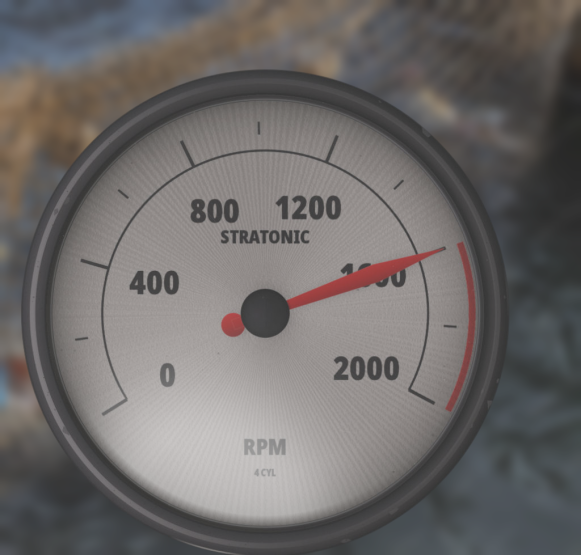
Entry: 1600 rpm
